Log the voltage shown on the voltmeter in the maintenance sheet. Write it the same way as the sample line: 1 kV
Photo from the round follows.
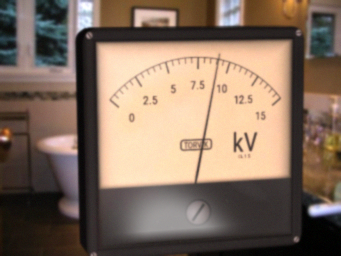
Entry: 9 kV
